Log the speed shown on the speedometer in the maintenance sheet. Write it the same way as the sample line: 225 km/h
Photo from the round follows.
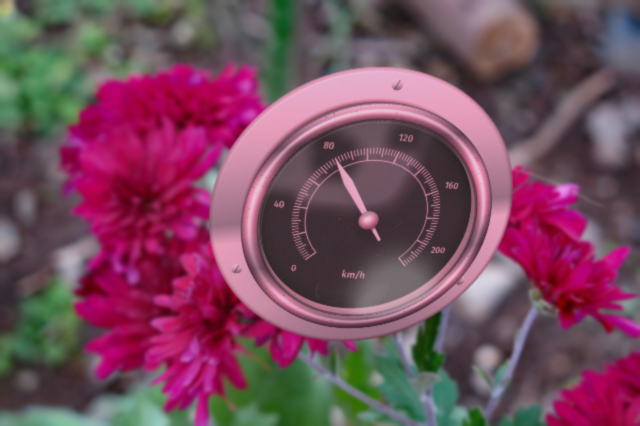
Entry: 80 km/h
